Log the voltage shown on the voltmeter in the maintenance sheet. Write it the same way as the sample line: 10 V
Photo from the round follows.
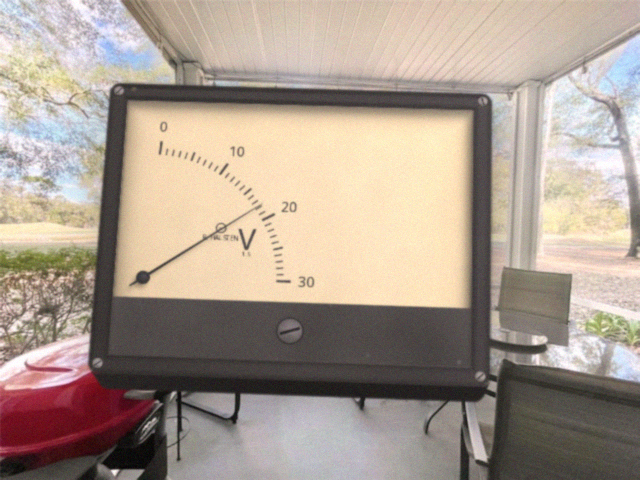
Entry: 18 V
